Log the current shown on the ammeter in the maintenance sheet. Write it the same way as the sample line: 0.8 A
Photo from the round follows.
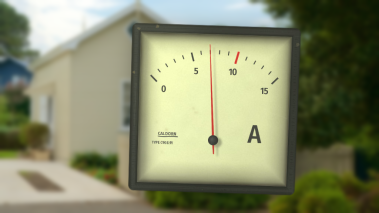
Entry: 7 A
